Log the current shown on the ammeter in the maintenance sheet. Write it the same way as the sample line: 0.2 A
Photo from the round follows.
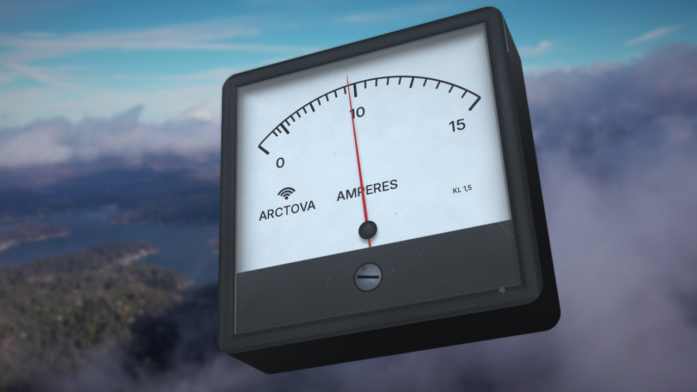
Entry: 9.75 A
